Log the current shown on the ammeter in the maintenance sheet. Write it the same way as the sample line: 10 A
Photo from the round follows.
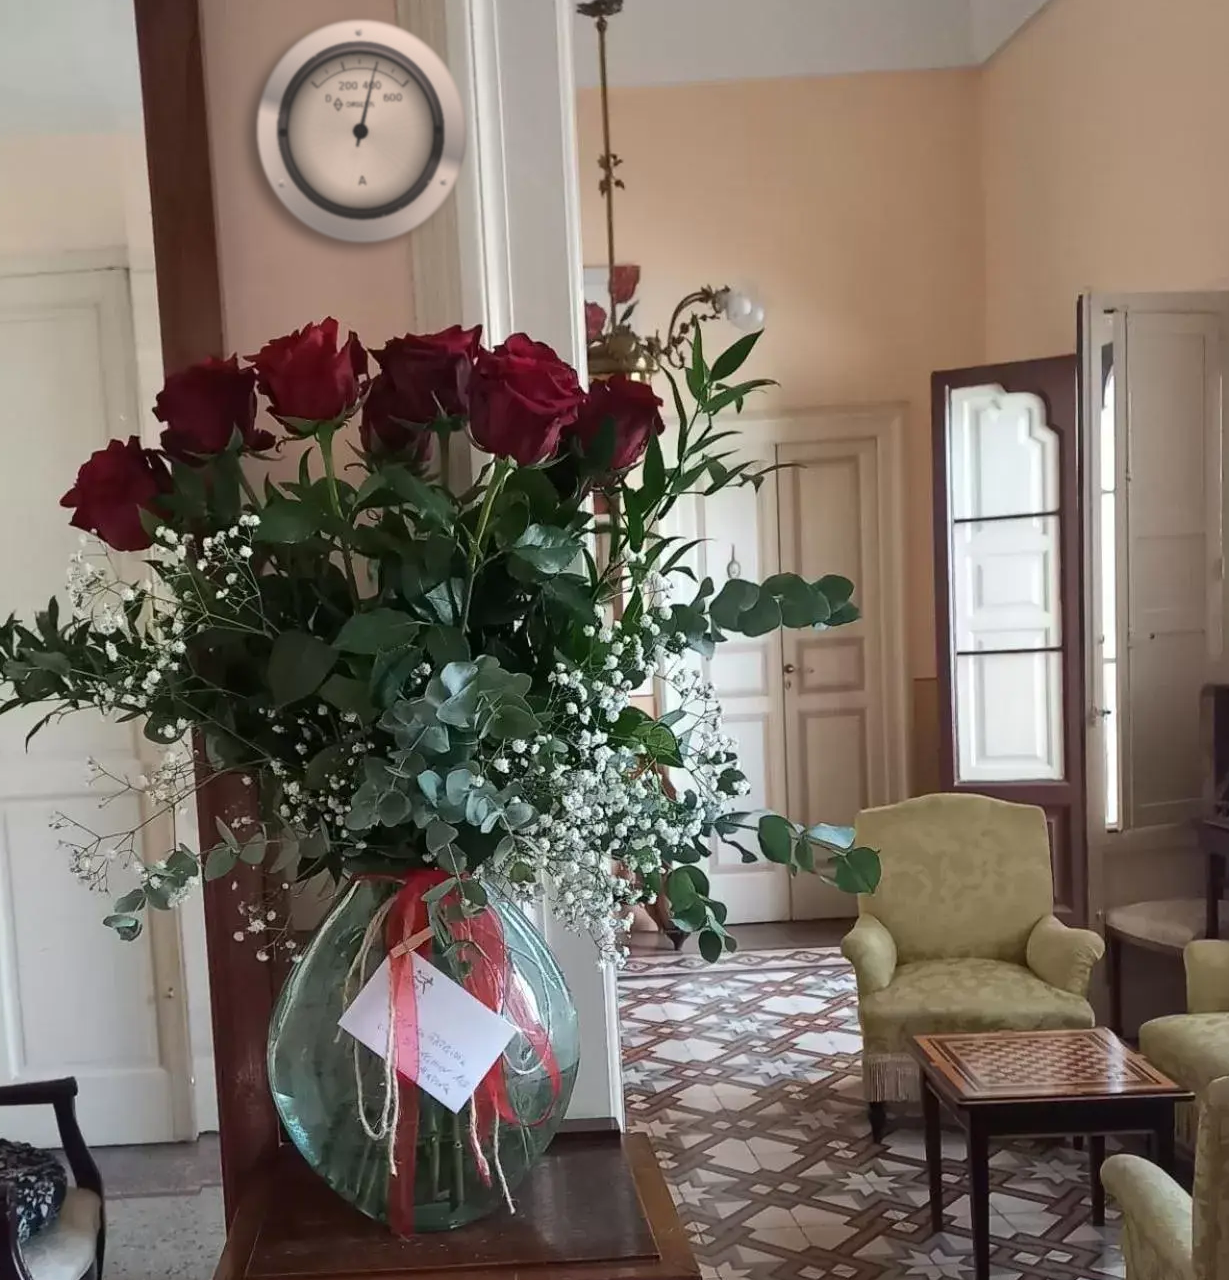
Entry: 400 A
